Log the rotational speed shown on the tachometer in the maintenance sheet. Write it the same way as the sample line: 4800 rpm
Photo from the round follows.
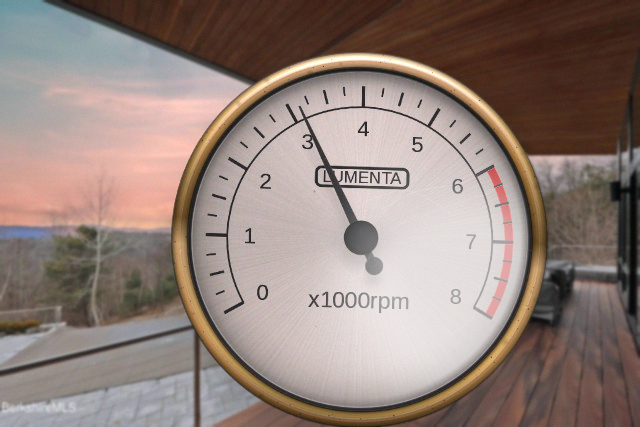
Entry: 3125 rpm
